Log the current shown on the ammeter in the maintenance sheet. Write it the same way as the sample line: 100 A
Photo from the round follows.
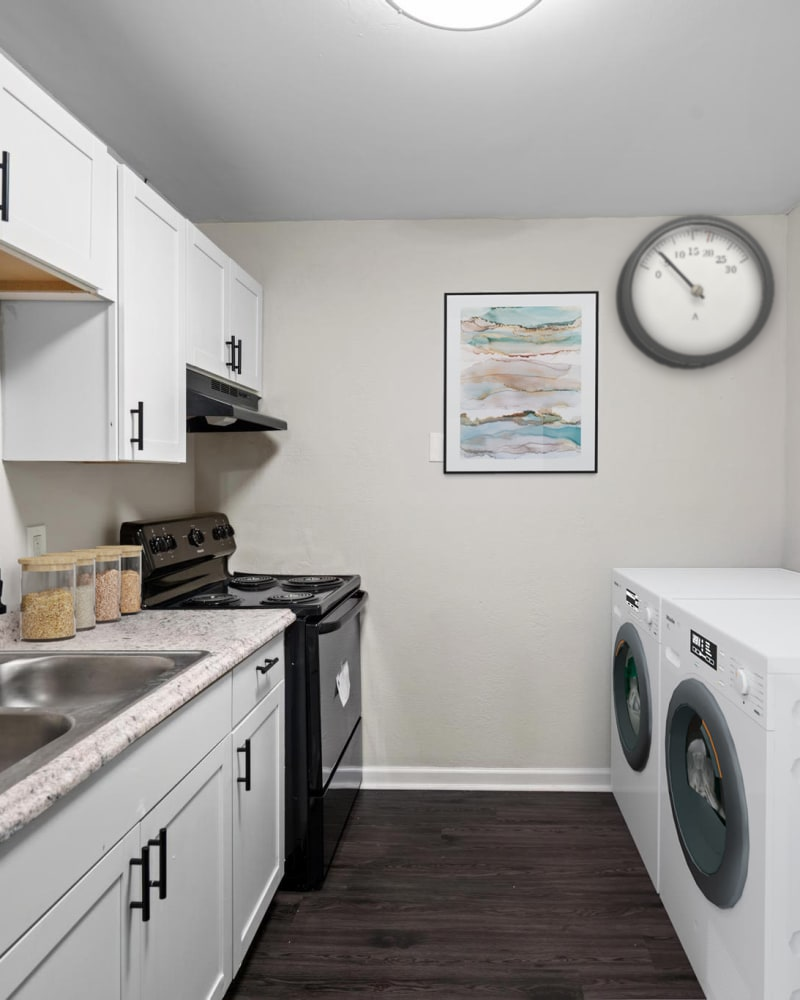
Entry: 5 A
